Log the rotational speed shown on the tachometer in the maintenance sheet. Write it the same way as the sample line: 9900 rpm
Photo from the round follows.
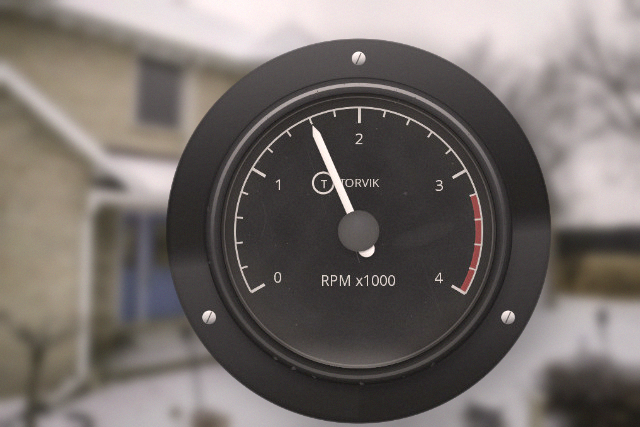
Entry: 1600 rpm
